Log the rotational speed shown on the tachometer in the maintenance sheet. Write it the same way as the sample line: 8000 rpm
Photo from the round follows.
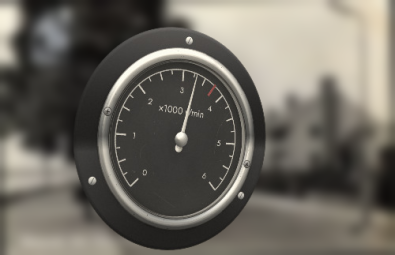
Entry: 3250 rpm
